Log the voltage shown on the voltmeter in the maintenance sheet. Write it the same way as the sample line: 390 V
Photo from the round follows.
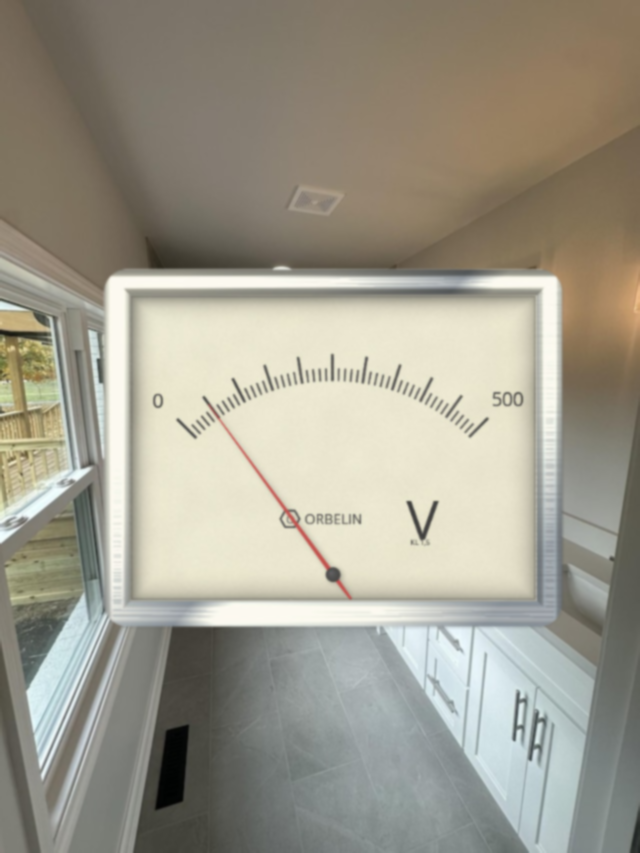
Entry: 50 V
